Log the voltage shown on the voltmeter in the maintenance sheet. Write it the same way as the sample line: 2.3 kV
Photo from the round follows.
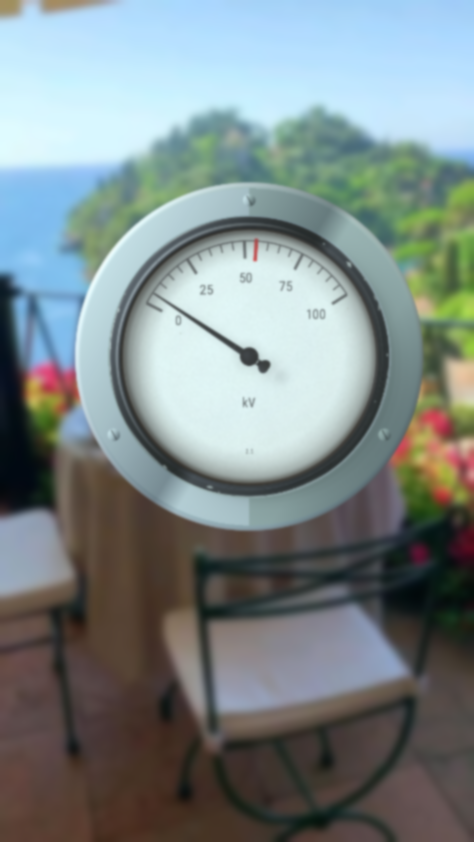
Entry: 5 kV
